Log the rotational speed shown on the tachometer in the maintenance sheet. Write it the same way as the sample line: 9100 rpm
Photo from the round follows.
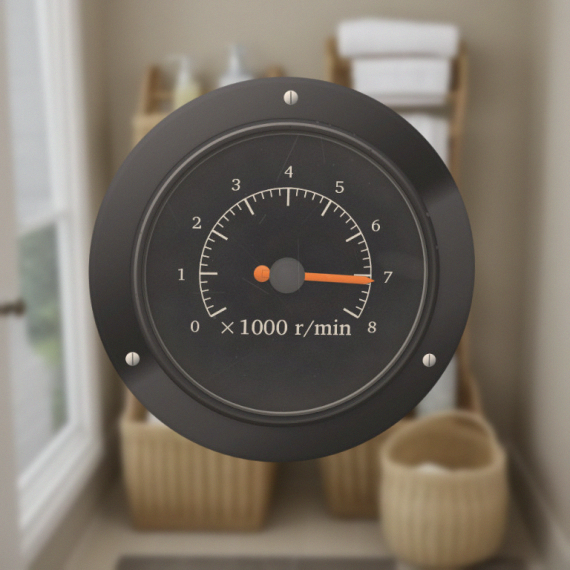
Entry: 7100 rpm
